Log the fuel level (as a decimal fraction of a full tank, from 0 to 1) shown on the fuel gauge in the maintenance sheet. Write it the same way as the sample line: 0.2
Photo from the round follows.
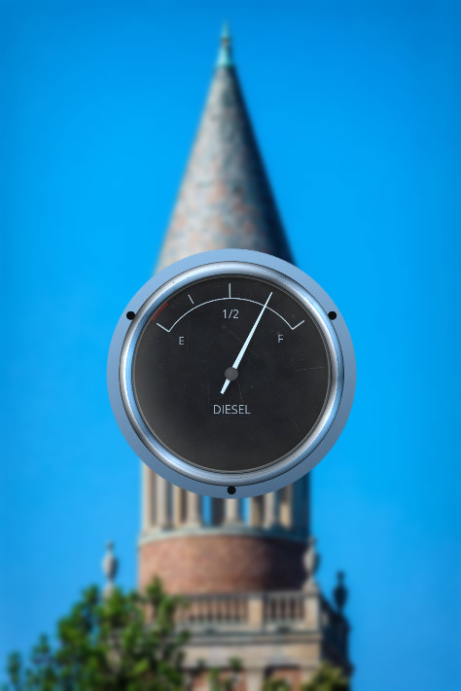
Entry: 0.75
